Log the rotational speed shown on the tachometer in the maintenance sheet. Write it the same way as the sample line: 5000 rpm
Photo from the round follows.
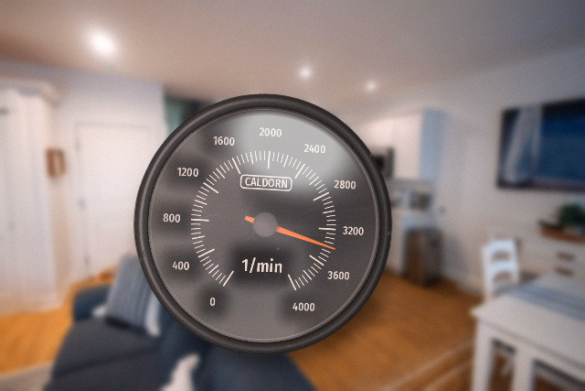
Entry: 3400 rpm
